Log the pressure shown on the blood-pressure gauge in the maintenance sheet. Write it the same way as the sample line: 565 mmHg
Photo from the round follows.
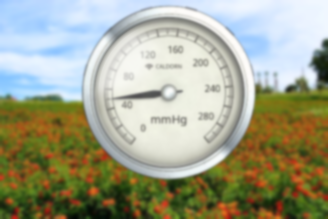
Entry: 50 mmHg
